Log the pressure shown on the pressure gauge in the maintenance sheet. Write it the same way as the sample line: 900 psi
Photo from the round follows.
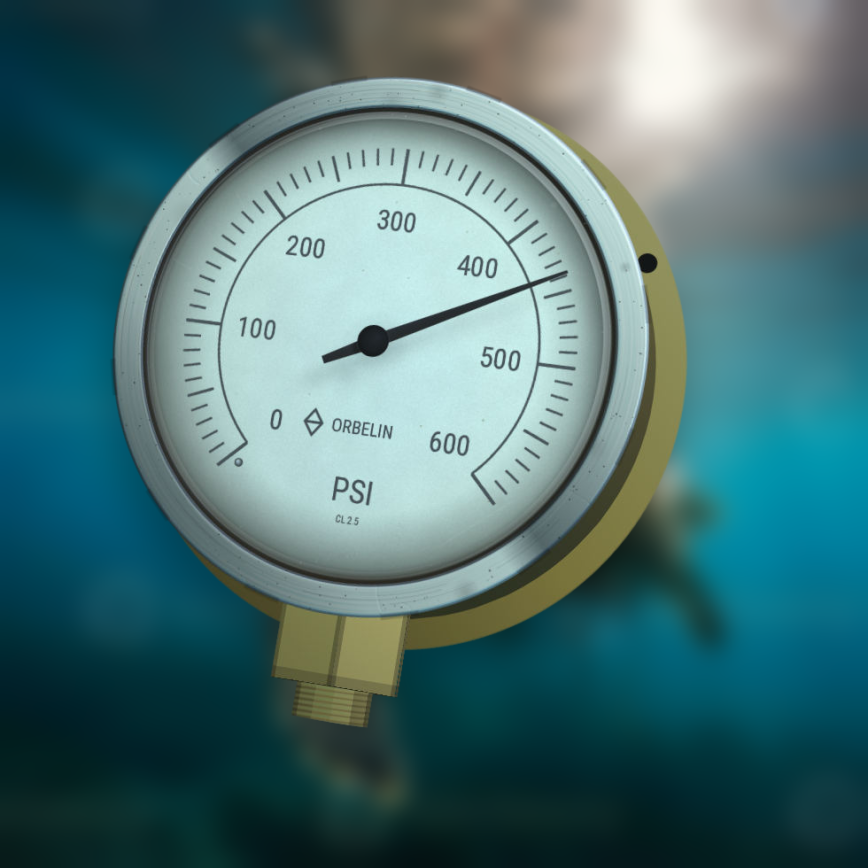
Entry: 440 psi
